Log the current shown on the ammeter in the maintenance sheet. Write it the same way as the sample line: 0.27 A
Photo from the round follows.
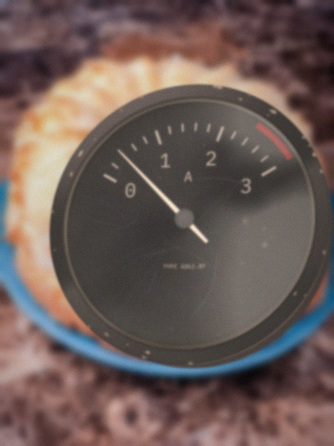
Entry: 0.4 A
